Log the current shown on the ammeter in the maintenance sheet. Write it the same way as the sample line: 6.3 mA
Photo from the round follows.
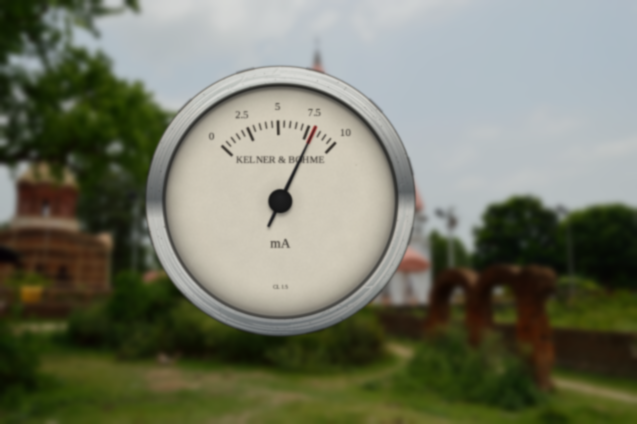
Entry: 8 mA
